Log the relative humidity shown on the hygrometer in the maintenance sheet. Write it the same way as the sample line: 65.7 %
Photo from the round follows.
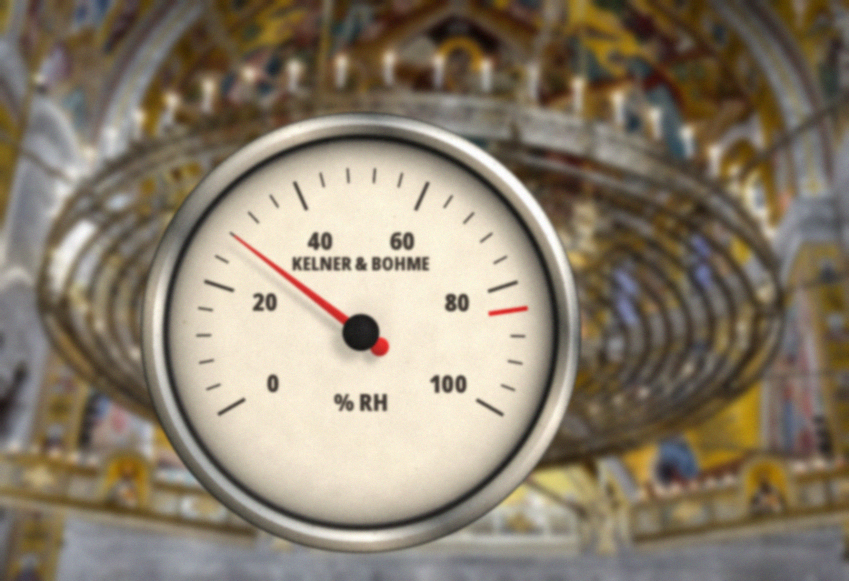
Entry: 28 %
